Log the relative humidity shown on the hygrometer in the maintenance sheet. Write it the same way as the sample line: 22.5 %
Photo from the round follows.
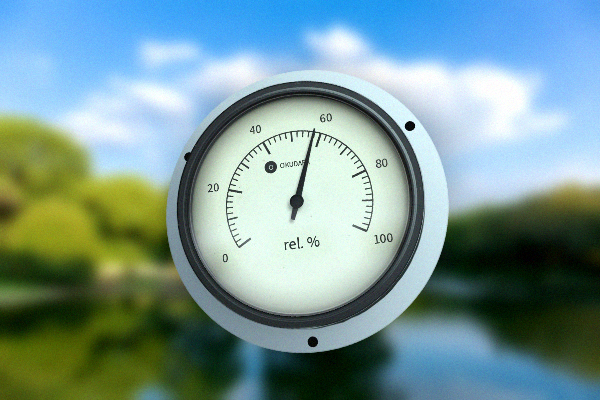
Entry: 58 %
